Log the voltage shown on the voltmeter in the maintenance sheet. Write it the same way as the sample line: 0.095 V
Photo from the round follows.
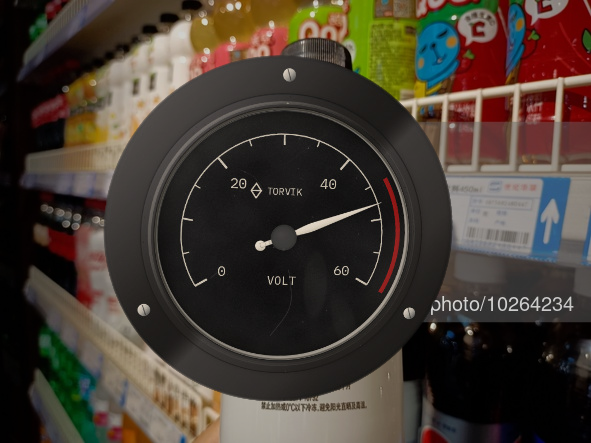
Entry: 47.5 V
